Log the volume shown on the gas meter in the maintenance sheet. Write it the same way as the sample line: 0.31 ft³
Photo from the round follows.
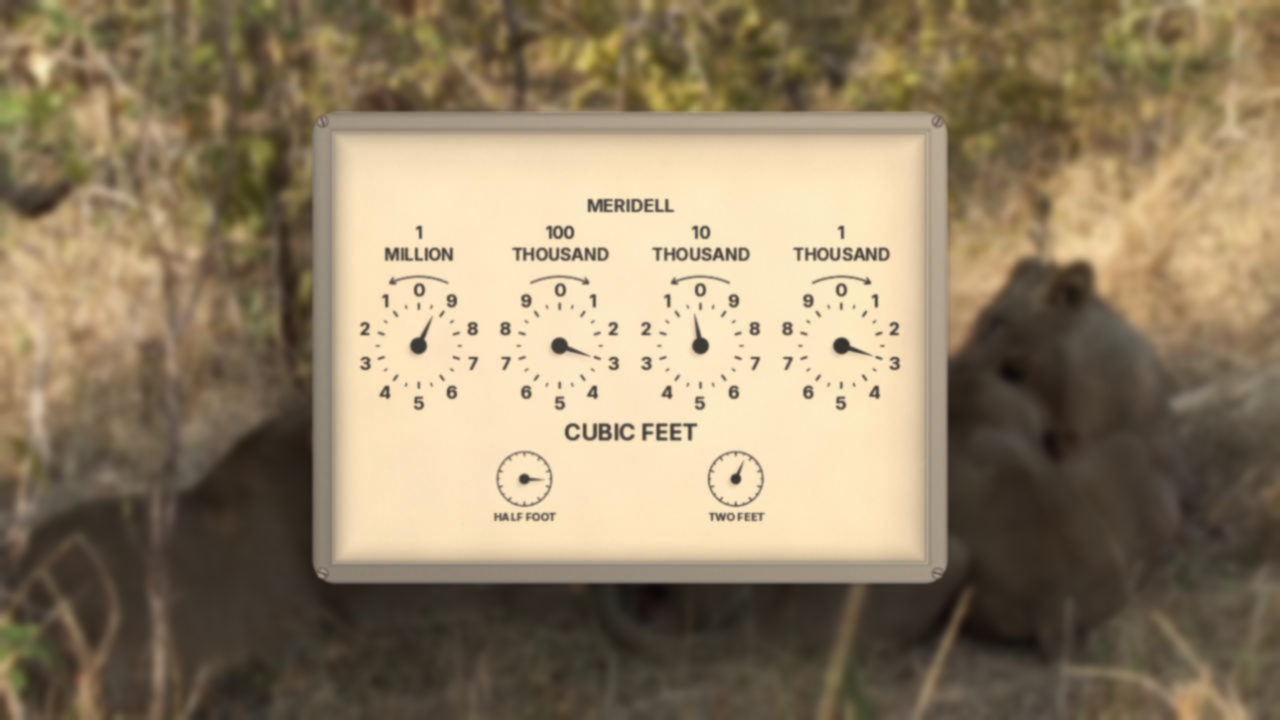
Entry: 930300 ft³
